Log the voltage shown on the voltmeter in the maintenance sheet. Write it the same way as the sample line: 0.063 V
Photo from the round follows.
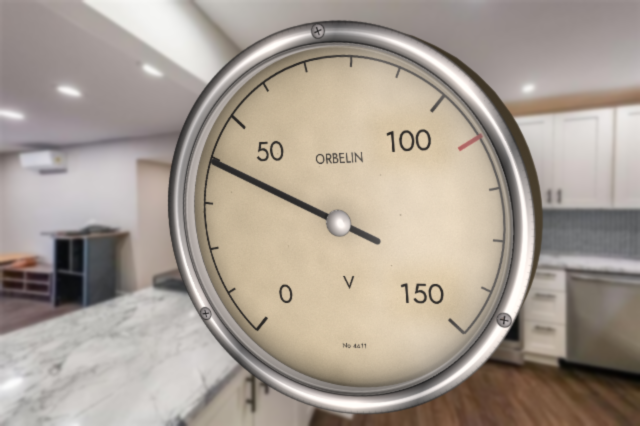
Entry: 40 V
